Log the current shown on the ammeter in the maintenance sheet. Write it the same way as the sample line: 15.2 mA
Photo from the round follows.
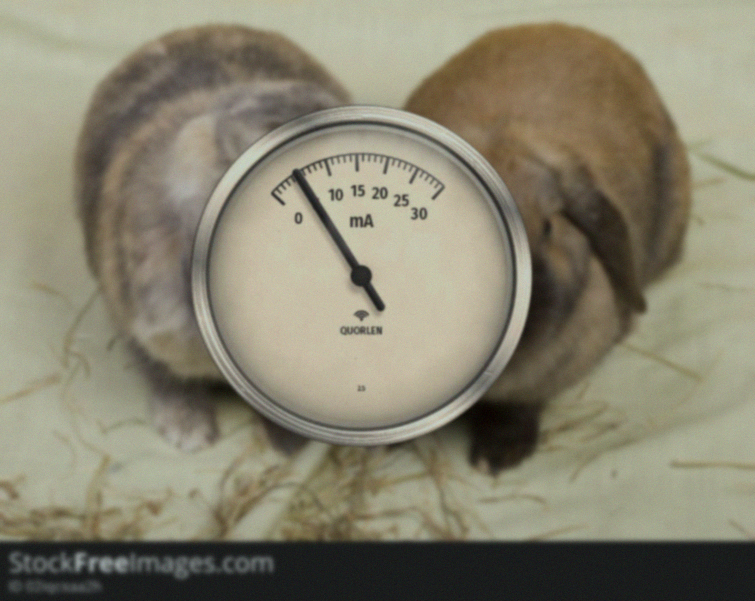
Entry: 5 mA
